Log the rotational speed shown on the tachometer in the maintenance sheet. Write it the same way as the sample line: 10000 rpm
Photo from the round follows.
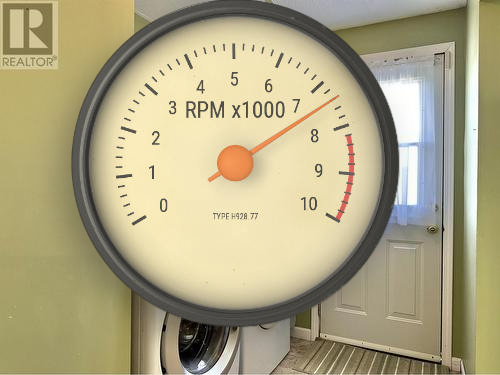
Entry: 7400 rpm
